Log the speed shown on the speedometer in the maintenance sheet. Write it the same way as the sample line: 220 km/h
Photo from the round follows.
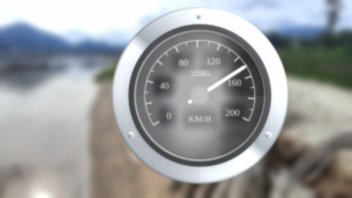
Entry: 150 km/h
